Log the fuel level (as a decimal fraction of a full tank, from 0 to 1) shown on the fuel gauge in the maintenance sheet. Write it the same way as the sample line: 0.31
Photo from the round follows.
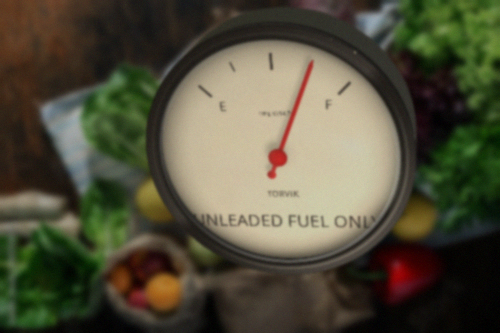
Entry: 0.75
